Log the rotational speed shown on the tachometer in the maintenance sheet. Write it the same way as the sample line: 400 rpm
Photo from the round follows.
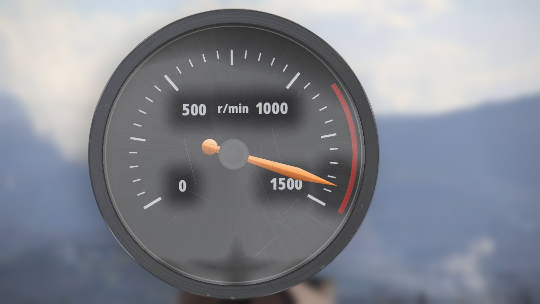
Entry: 1425 rpm
